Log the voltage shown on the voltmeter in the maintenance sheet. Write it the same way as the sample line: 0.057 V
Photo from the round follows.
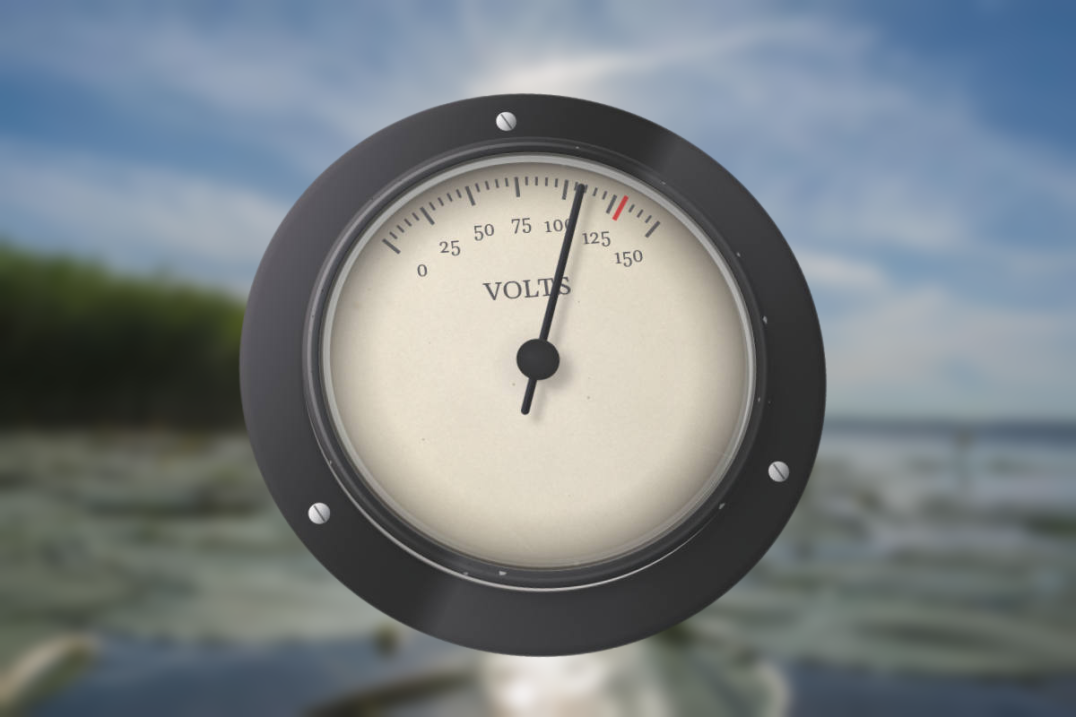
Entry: 107.5 V
